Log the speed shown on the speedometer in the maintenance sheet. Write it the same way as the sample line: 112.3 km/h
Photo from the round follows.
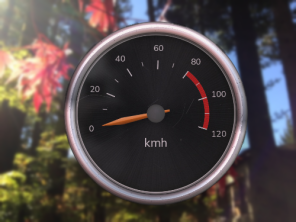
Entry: 0 km/h
